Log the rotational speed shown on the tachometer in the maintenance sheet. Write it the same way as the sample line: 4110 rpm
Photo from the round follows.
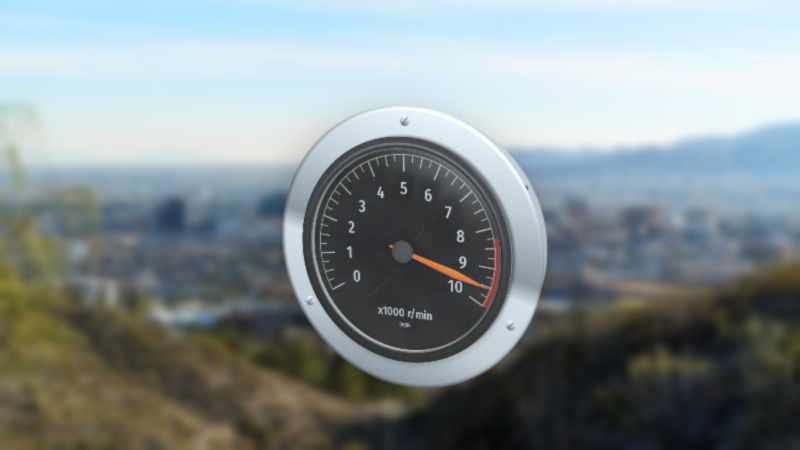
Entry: 9500 rpm
